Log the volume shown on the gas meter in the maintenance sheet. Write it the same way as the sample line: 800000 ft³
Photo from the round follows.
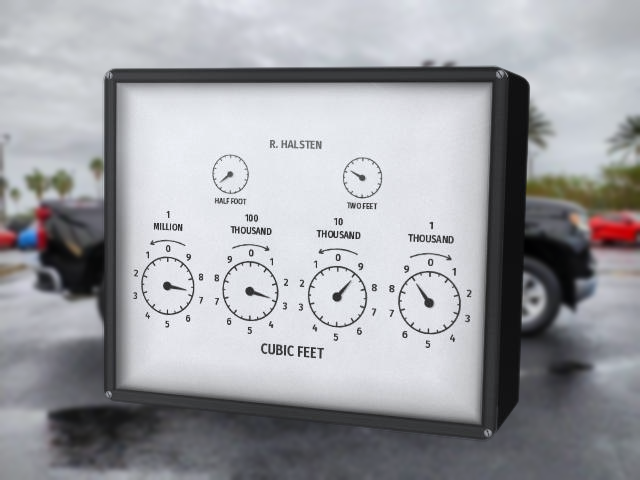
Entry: 728900 ft³
